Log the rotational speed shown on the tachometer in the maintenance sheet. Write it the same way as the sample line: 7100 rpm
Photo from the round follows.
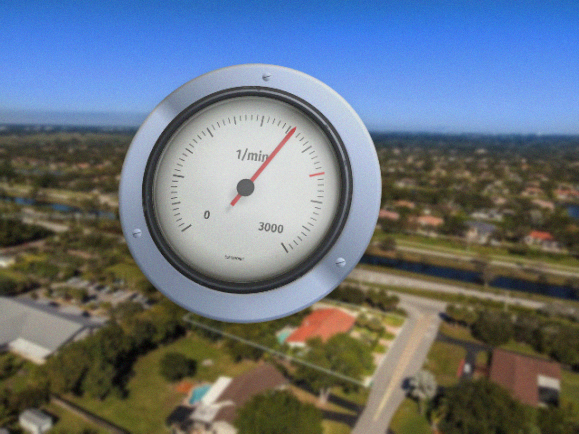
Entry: 1800 rpm
